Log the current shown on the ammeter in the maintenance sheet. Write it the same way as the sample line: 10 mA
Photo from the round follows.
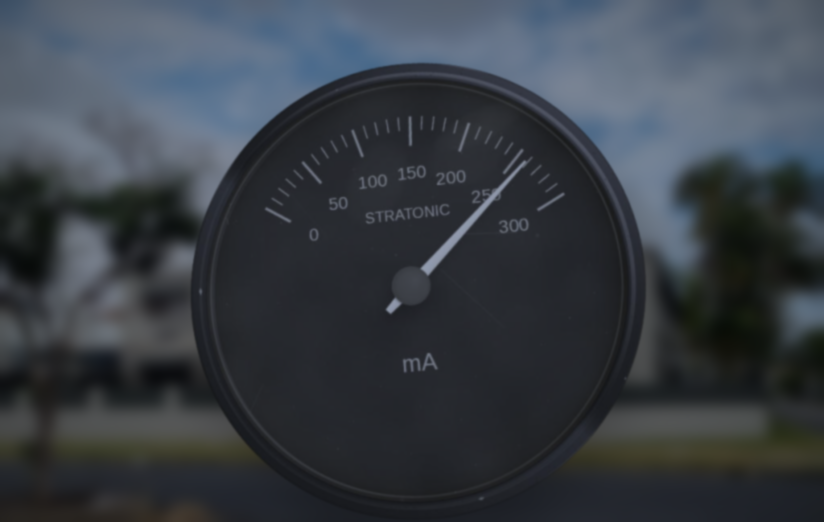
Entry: 260 mA
